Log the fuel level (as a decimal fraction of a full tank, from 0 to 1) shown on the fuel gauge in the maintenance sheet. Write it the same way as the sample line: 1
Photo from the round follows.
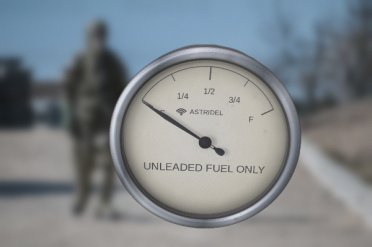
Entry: 0
